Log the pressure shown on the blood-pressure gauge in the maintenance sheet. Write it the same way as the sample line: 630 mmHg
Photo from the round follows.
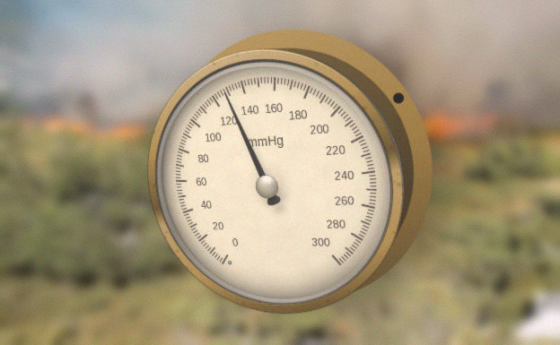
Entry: 130 mmHg
